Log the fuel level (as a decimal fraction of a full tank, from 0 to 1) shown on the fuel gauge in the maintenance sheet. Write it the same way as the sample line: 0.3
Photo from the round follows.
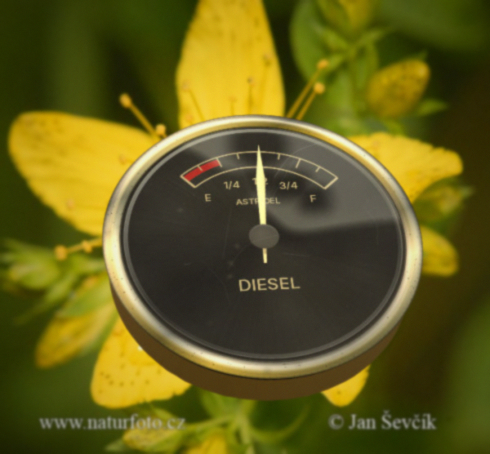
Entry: 0.5
